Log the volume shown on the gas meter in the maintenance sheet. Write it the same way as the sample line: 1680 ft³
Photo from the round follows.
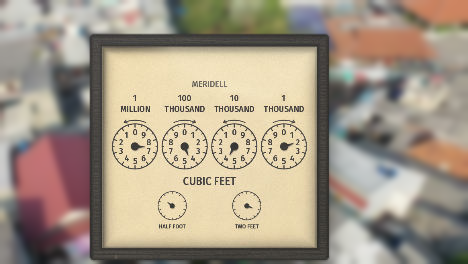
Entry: 744200 ft³
